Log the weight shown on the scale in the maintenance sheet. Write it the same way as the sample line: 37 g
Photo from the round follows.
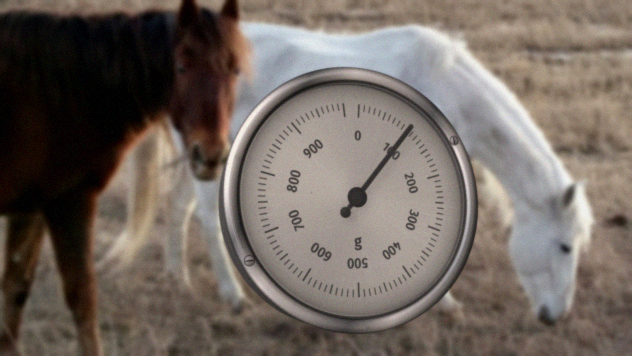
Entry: 100 g
